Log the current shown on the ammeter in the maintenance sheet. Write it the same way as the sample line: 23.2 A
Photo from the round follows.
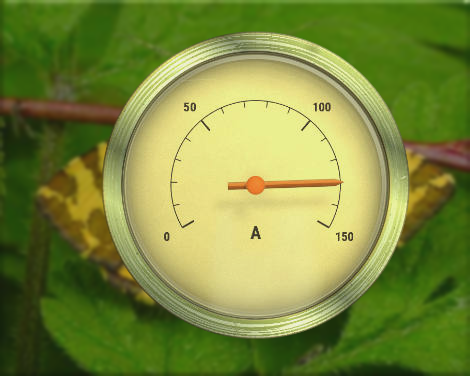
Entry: 130 A
